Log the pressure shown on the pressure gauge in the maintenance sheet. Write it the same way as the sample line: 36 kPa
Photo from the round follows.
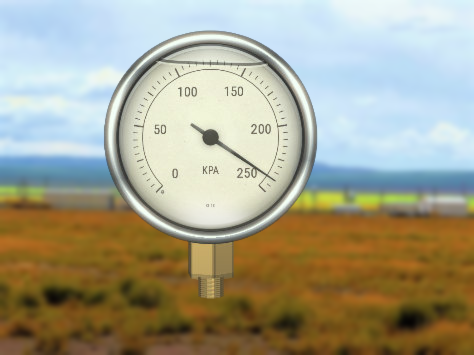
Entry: 240 kPa
